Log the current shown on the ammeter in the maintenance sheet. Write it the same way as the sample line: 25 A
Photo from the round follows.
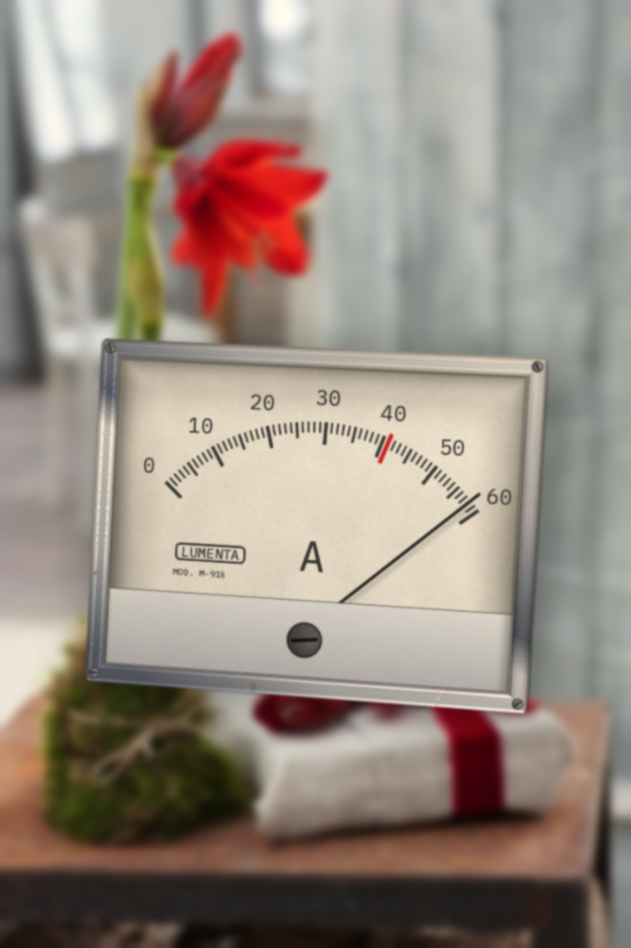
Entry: 58 A
